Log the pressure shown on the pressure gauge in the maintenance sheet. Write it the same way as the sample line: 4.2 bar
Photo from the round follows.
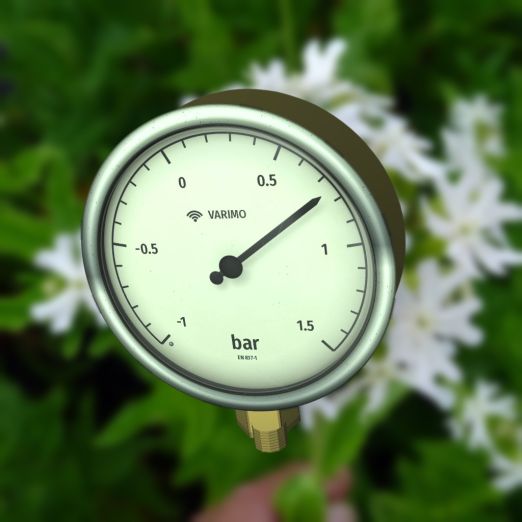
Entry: 0.75 bar
